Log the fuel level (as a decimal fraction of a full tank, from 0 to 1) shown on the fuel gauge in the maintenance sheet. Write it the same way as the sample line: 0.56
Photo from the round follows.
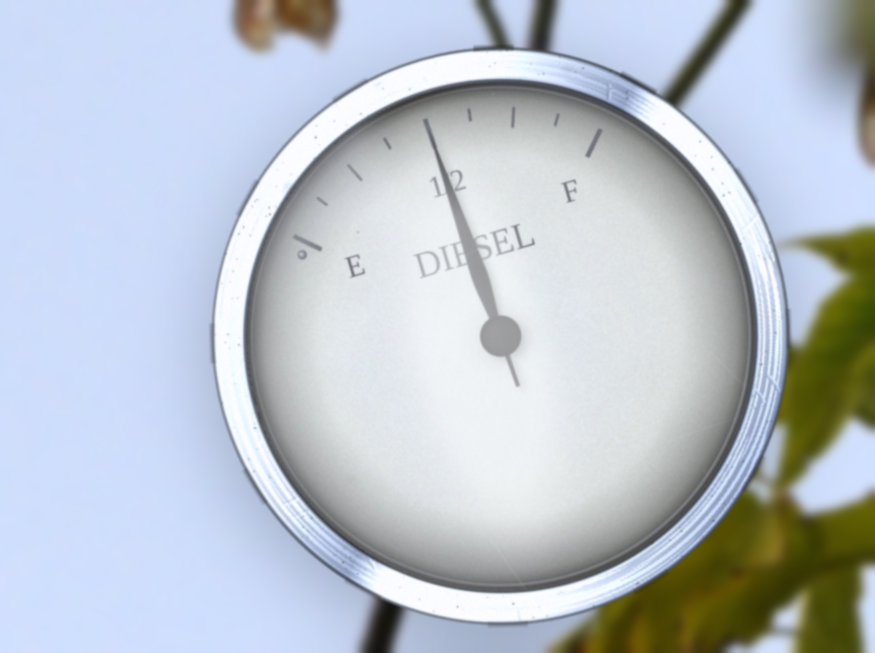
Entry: 0.5
